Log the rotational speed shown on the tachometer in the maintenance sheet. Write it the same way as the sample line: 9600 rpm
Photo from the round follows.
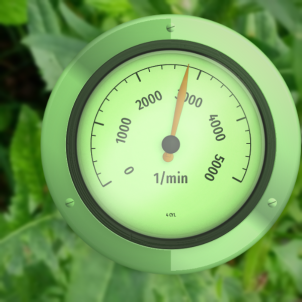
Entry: 2800 rpm
